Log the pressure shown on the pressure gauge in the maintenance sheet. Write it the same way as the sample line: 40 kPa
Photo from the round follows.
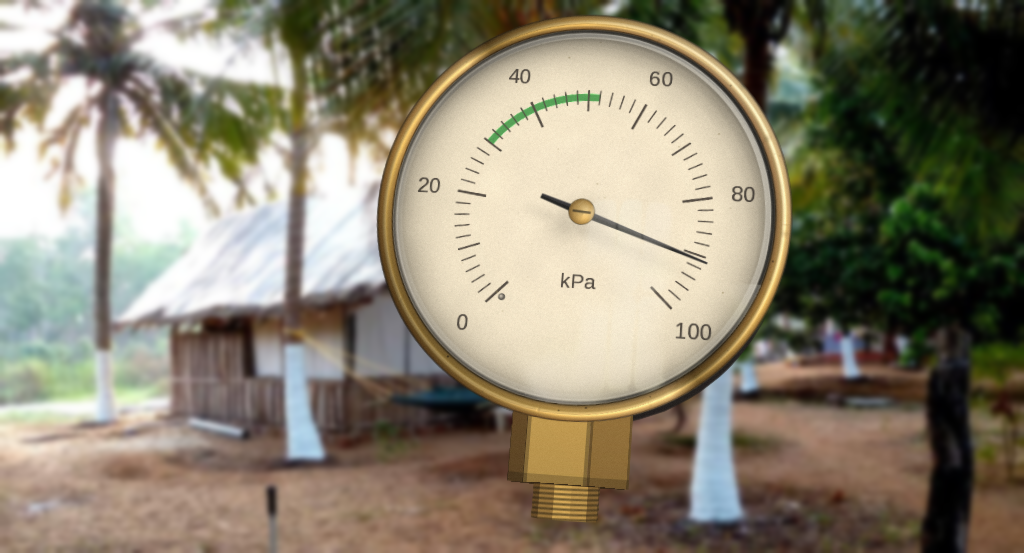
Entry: 91 kPa
